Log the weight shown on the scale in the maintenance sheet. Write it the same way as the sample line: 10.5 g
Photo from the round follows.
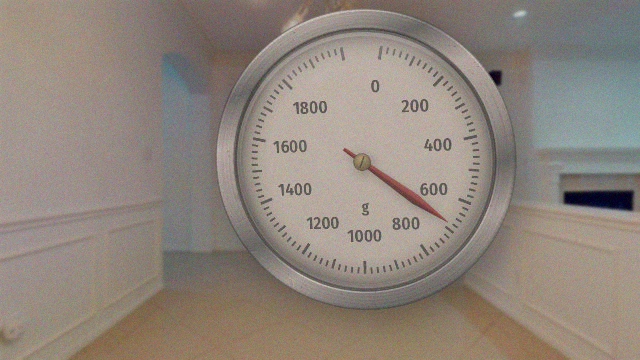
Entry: 680 g
